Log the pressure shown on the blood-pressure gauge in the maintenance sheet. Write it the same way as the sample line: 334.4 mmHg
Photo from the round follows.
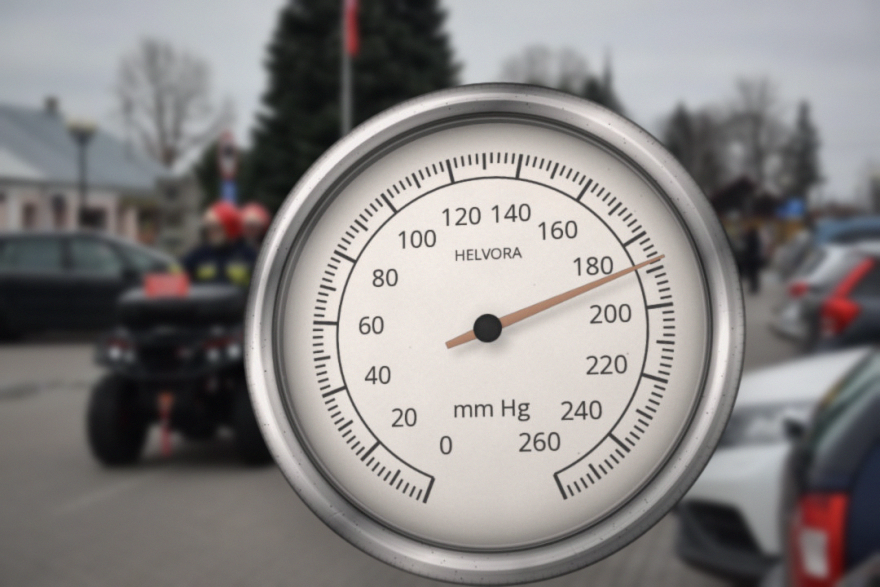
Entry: 188 mmHg
